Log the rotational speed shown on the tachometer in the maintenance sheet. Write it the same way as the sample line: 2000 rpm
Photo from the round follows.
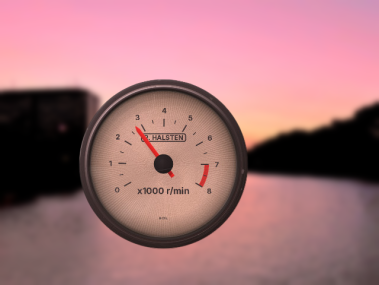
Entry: 2750 rpm
